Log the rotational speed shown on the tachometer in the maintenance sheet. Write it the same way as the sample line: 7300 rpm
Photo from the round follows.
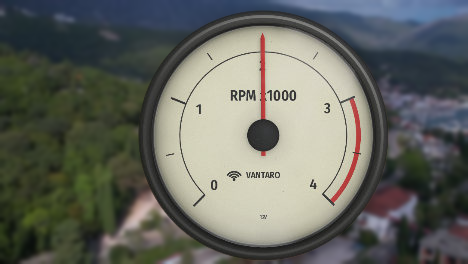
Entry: 2000 rpm
